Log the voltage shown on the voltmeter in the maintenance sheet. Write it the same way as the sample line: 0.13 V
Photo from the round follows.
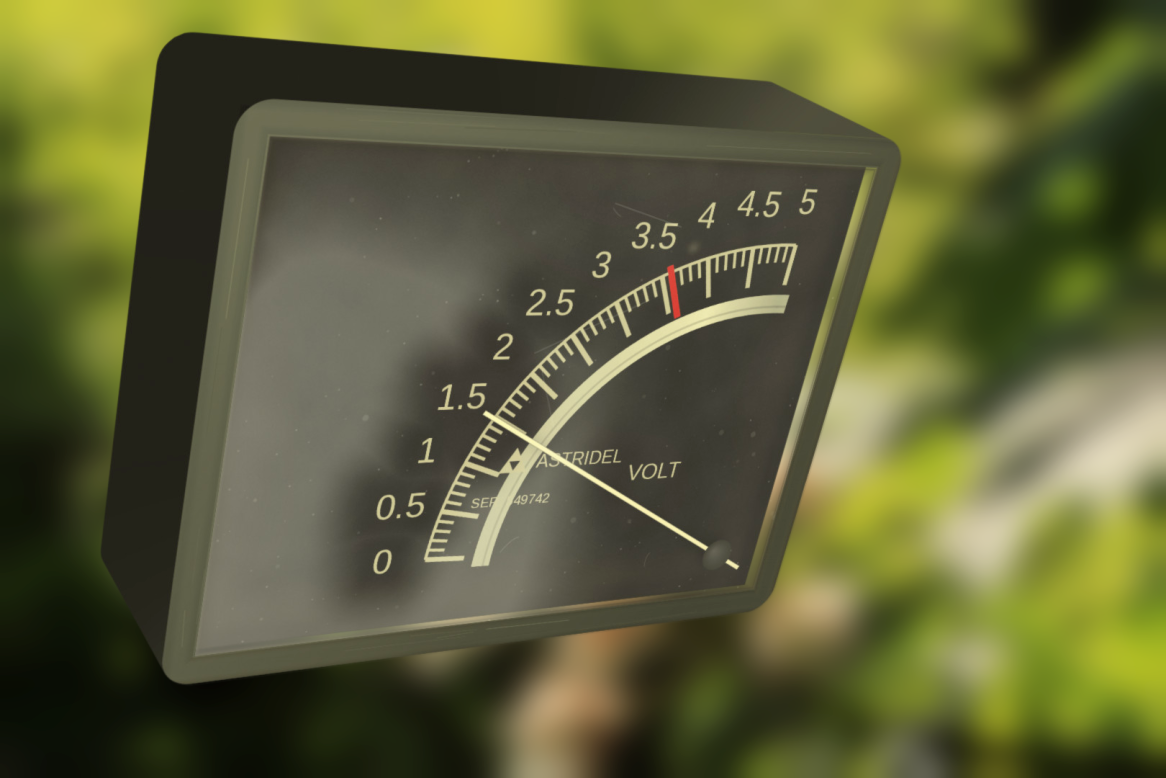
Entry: 1.5 V
